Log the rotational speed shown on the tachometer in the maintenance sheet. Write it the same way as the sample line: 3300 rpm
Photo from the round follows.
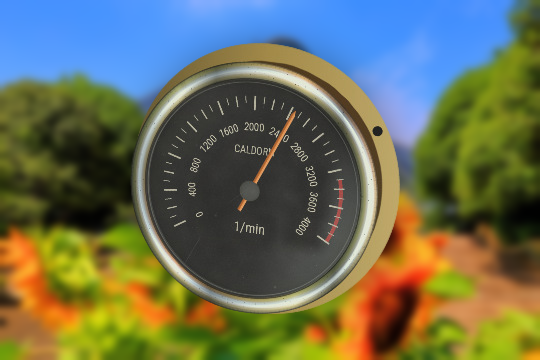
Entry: 2450 rpm
